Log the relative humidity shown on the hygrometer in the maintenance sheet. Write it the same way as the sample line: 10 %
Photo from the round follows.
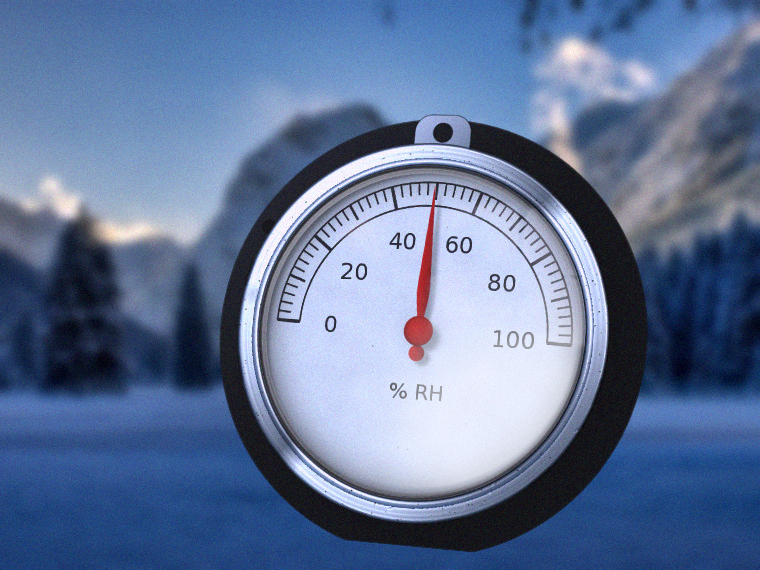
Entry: 50 %
